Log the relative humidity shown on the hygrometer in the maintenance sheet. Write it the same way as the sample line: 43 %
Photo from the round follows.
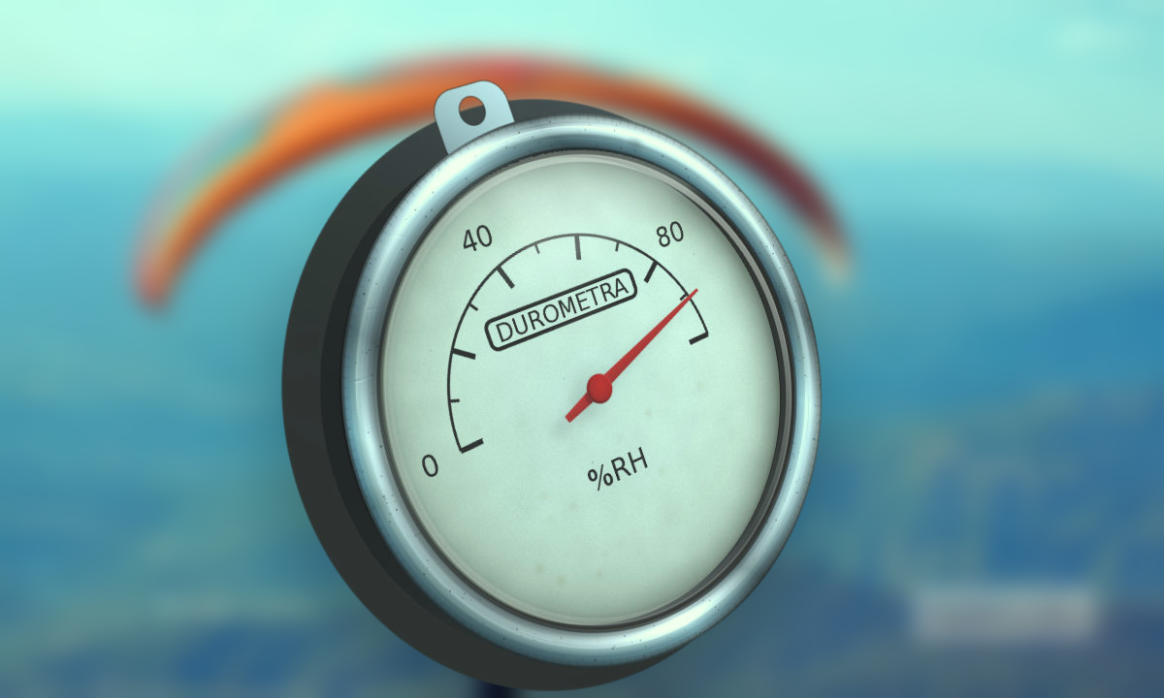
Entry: 90 %
